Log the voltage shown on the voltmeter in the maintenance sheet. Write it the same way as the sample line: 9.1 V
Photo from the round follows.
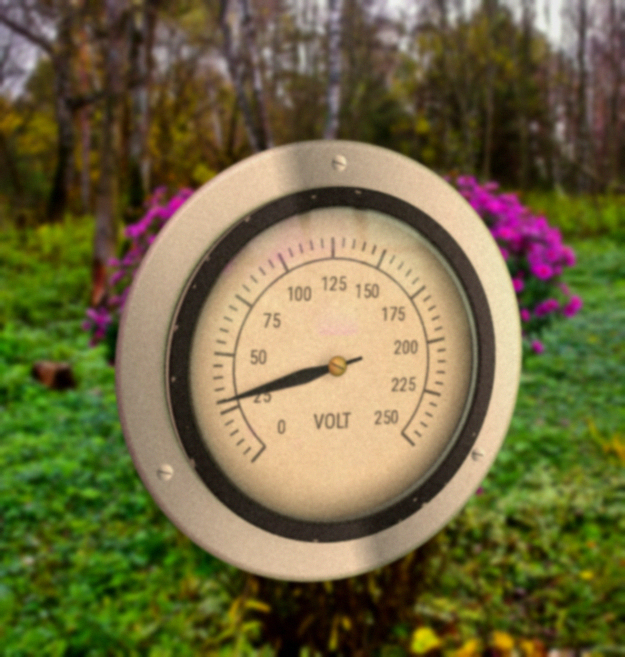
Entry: 30 V
